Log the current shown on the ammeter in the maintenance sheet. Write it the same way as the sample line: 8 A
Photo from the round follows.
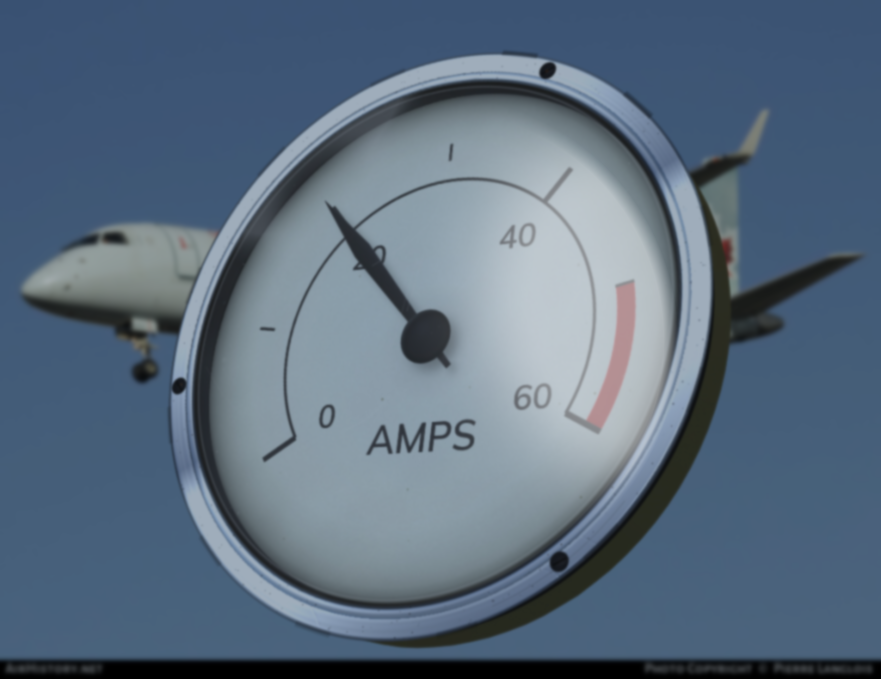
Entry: 20 A
